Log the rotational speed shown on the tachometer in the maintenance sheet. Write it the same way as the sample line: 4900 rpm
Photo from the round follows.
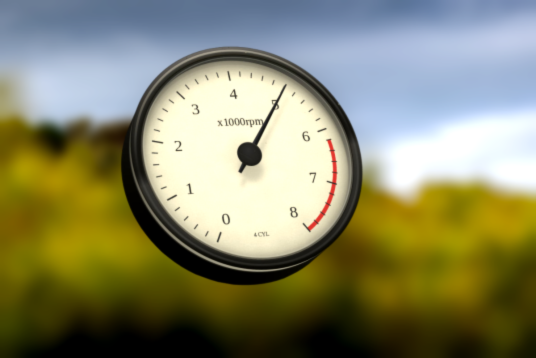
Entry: 5000 rpm
